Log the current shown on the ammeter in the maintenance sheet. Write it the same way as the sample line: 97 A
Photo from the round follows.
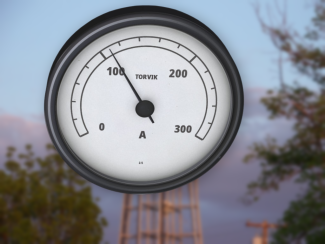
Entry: 110 A
